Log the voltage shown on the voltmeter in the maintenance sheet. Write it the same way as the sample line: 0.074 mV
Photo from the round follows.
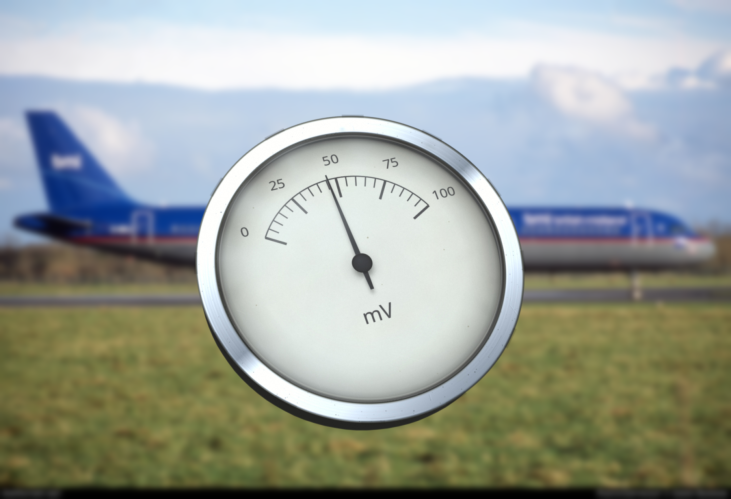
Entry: 45 mV
